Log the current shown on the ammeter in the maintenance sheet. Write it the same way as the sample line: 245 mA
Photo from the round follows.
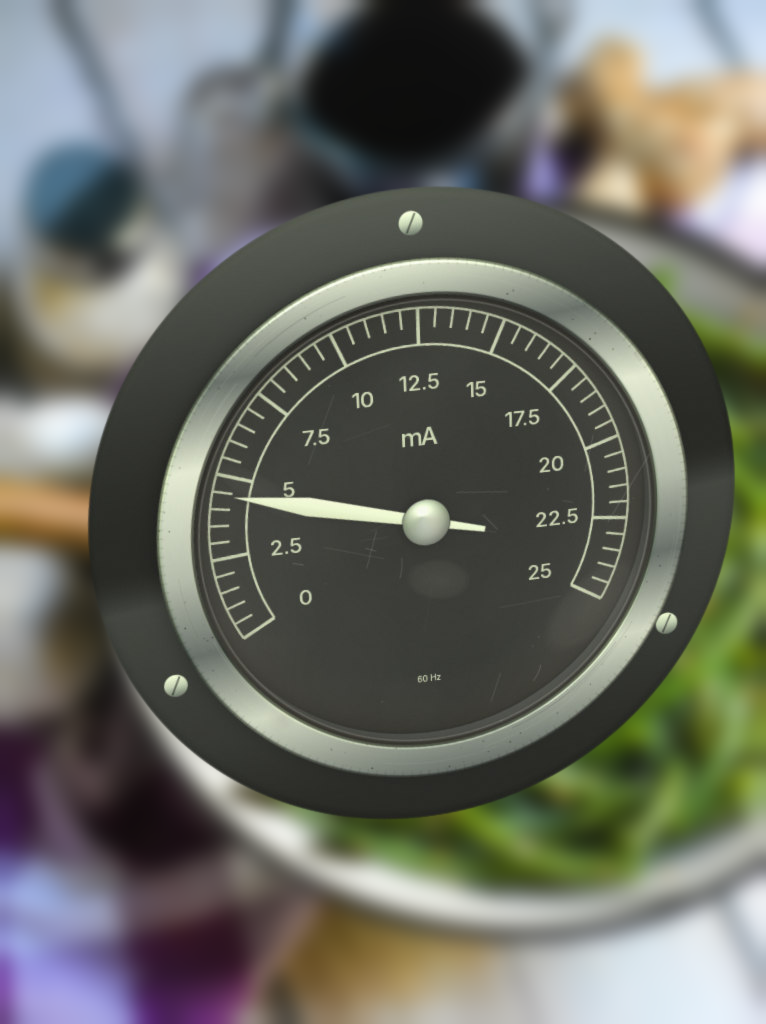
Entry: 4.5 mA
